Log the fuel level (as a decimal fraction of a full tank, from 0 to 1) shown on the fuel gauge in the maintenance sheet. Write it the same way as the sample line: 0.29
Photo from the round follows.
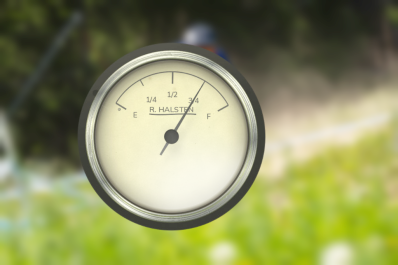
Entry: 0.75
